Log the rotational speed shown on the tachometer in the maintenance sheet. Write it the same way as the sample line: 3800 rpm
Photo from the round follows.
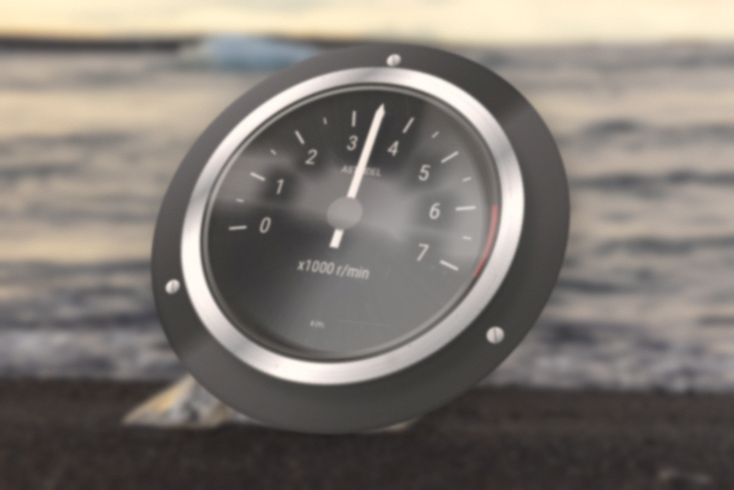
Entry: 3500 rpm
